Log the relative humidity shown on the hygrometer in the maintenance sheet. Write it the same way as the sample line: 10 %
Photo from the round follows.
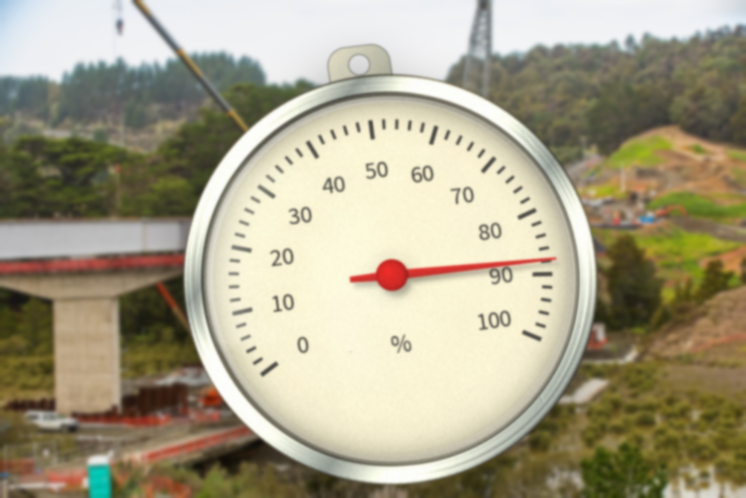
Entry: 88 %
